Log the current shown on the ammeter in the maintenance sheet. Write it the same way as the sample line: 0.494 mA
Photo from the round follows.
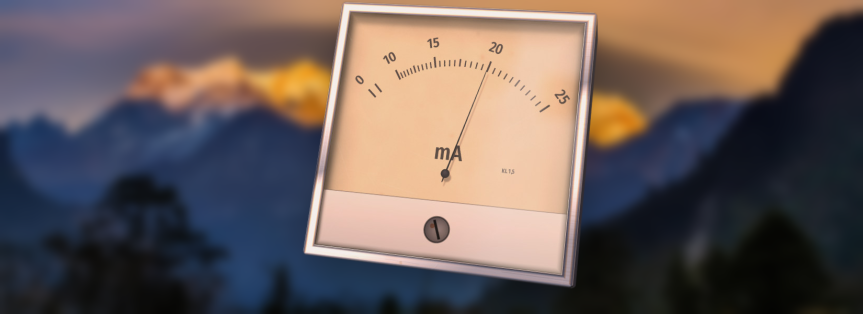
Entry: 20 mA
